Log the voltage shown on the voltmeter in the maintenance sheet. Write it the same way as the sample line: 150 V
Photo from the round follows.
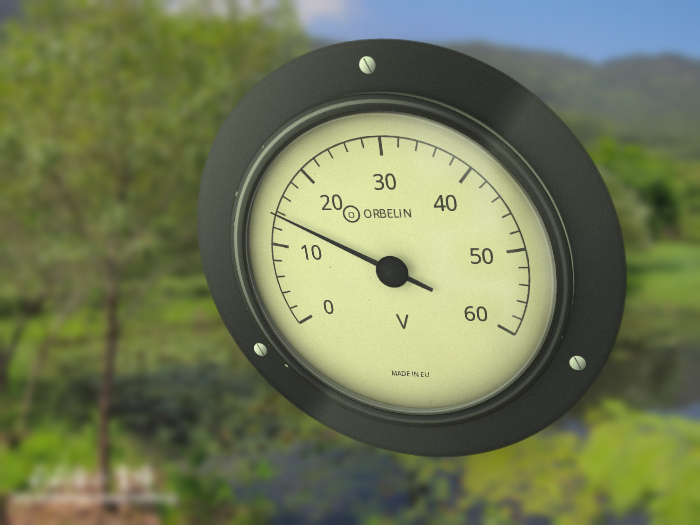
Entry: 14 V
